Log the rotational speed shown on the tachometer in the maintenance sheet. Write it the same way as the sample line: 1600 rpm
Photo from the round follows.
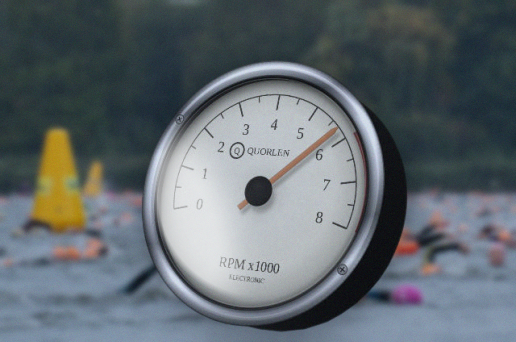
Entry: 5750 rpm
